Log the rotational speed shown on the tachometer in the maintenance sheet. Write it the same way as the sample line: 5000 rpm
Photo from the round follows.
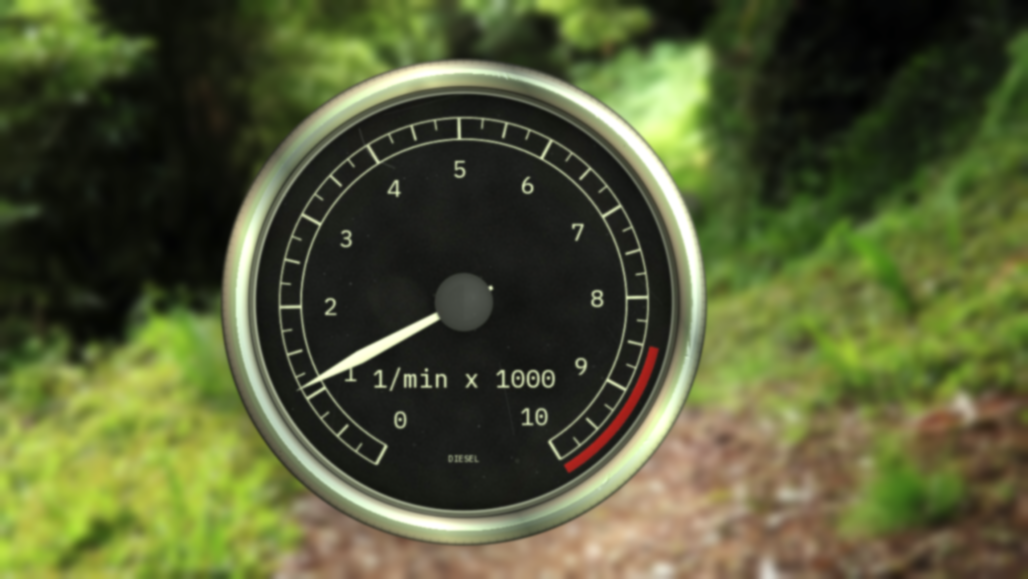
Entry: 1125 rpm
